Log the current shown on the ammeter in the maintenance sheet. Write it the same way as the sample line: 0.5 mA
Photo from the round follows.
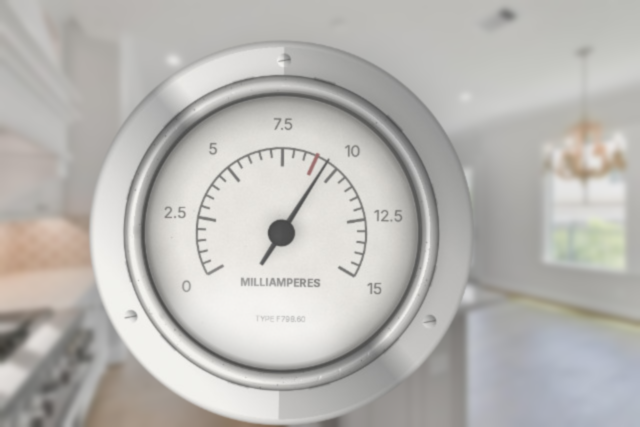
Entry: 9.5 mA
